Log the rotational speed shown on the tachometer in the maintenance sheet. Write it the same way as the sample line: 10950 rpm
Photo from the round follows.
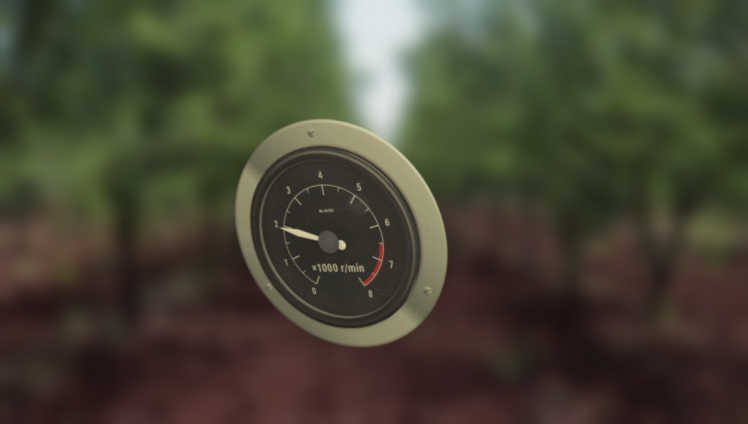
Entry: 2000 rpm
